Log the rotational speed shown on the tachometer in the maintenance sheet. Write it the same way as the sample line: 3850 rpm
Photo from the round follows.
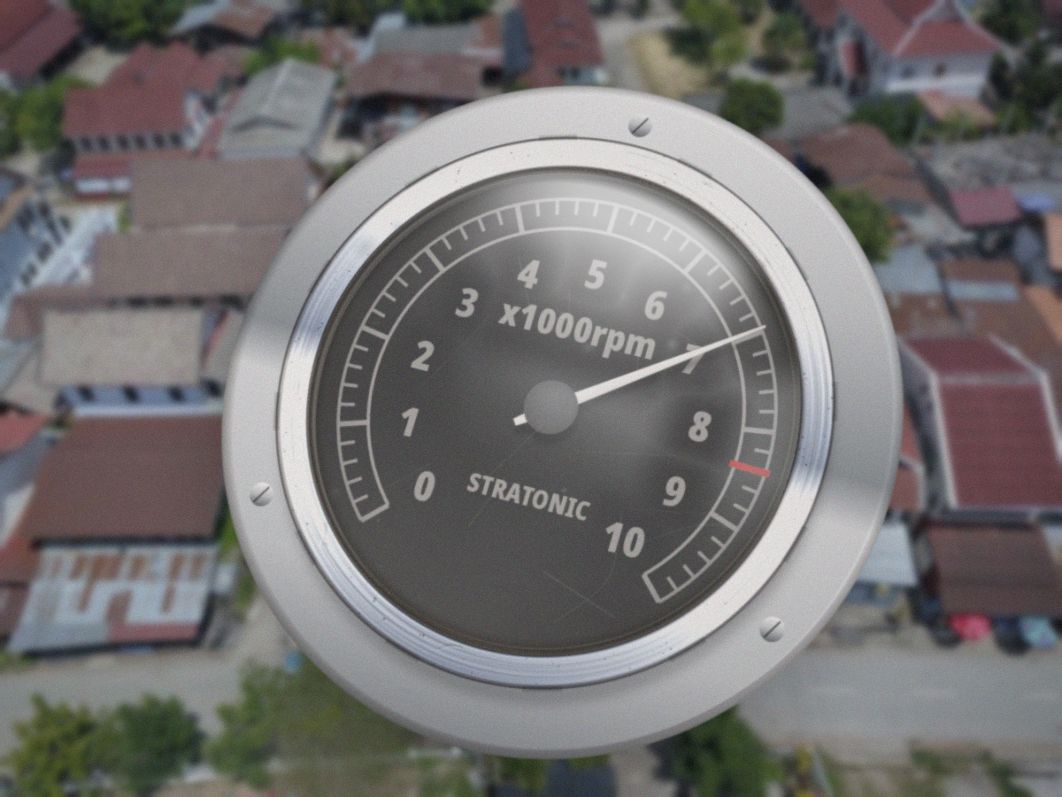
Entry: 7000 rpm
